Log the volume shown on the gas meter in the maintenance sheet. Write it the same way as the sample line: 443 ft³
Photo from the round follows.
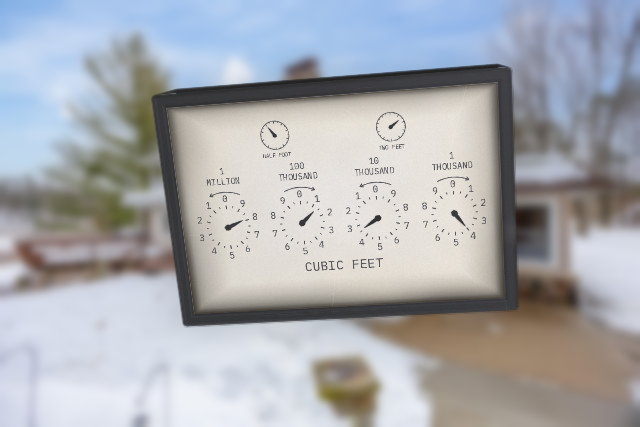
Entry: 813400 ft³
